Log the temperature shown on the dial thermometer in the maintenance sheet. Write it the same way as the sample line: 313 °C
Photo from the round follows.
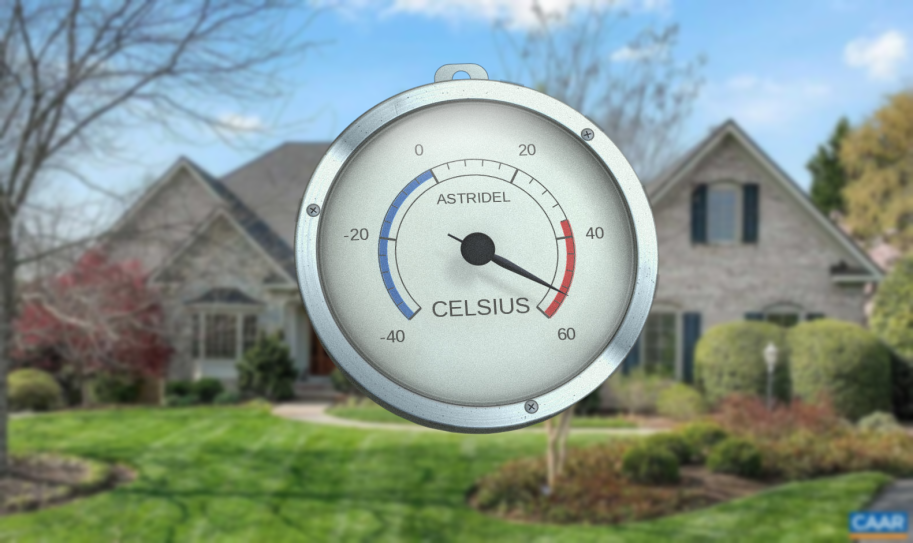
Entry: 54 °C
